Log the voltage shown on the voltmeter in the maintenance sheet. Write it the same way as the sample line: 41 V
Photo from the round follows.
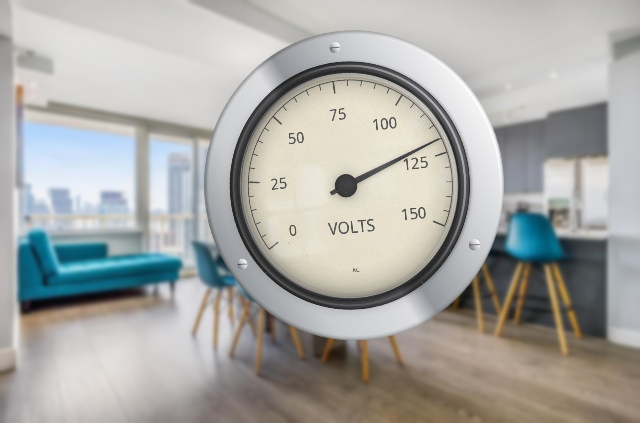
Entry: 120 V
